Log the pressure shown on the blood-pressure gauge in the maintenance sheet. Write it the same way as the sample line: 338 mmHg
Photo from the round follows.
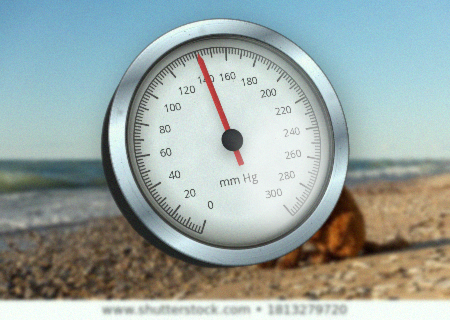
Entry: 140 mmHg
